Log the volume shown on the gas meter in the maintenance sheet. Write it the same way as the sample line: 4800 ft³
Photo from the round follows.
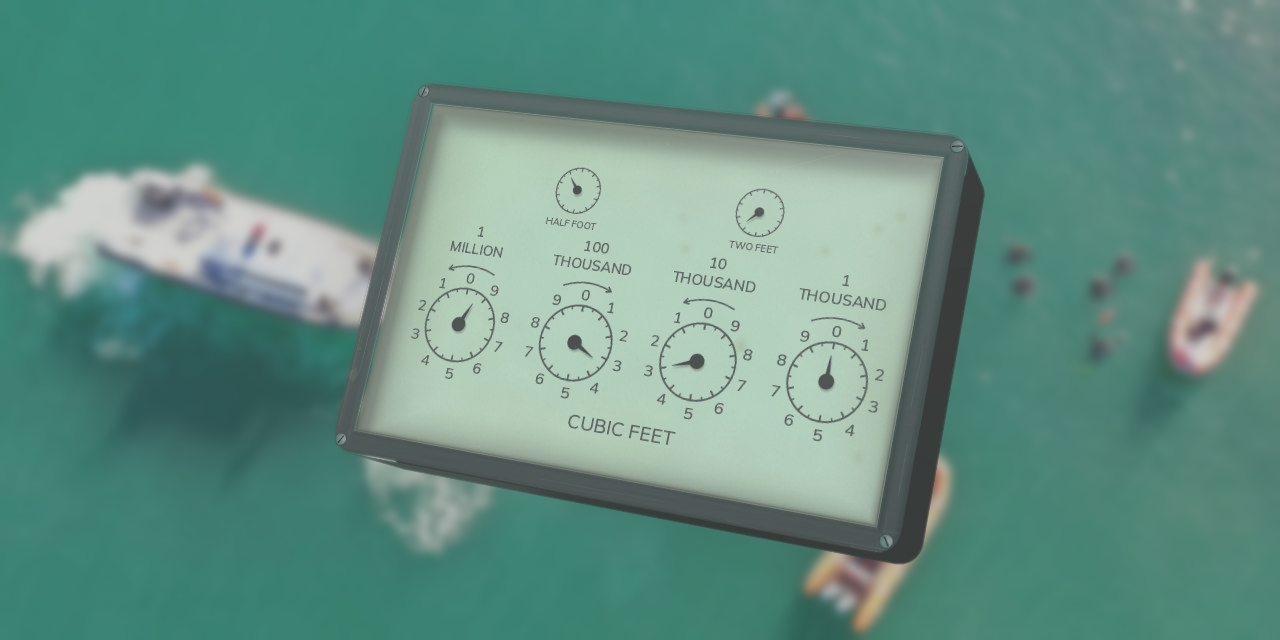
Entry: 933000 ft³
